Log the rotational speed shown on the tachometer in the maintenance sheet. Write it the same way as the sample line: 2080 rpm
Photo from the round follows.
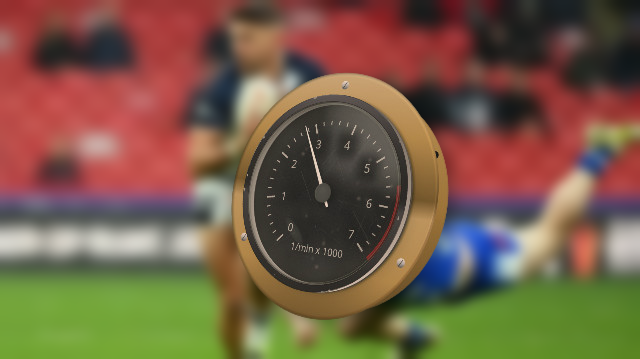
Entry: 2800 rpm
